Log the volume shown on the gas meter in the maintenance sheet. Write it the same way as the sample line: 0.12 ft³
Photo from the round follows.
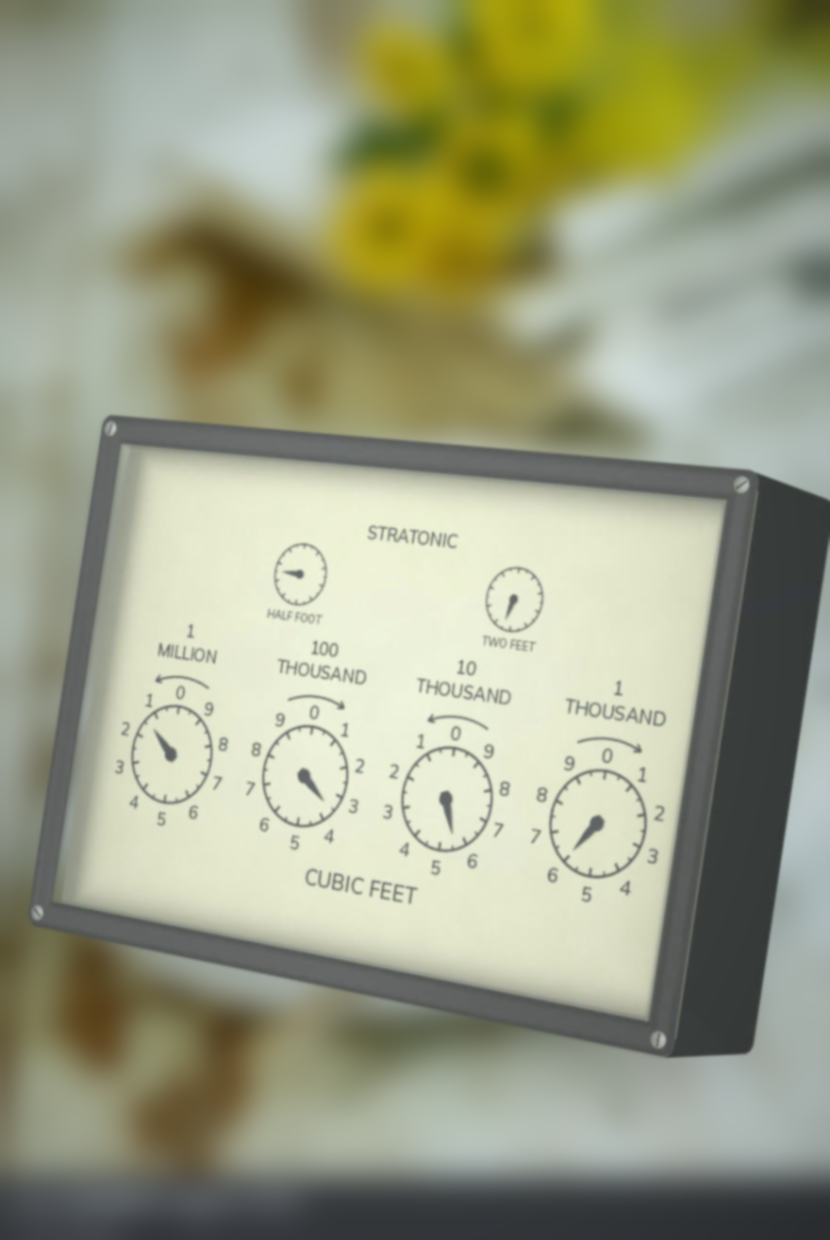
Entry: 135600 ft³
